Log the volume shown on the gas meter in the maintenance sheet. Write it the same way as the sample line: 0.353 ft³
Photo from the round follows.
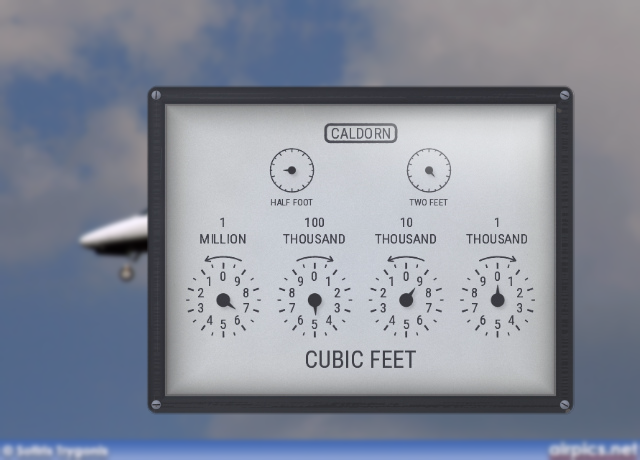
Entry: 649000 ft³
